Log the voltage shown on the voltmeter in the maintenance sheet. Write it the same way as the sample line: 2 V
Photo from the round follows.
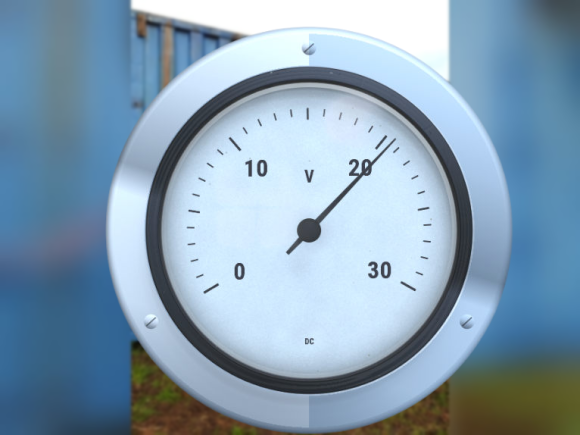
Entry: 20.5 V
